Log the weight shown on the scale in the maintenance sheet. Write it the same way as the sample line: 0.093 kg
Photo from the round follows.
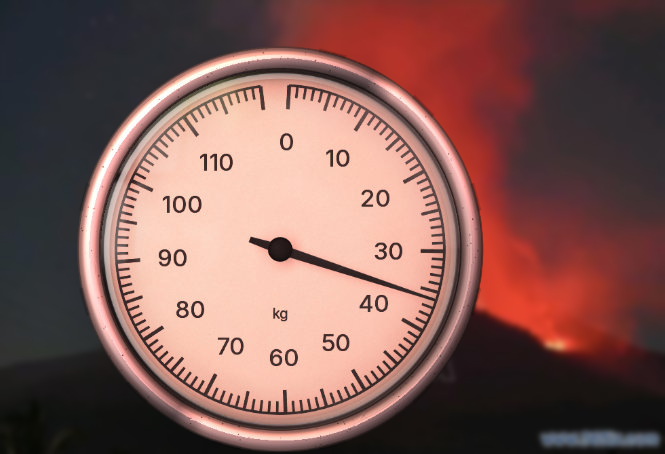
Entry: 36 kg
